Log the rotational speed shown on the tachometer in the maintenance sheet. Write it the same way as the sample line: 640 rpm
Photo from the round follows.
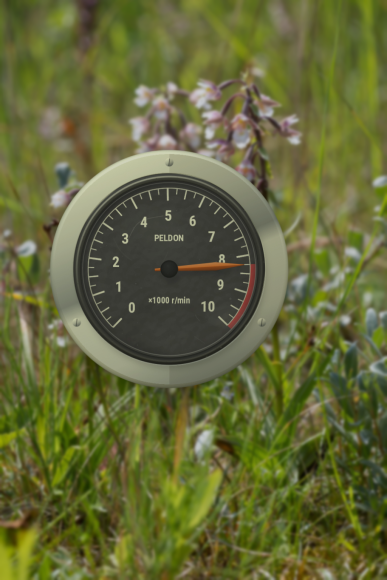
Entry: 8250 rpm
